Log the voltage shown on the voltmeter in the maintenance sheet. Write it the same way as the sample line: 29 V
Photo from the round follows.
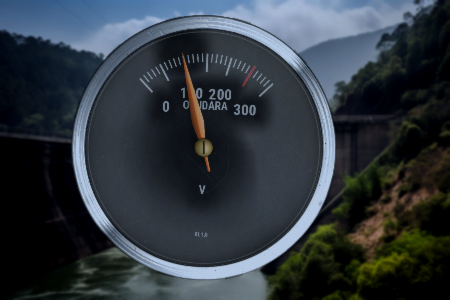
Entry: 100 V
